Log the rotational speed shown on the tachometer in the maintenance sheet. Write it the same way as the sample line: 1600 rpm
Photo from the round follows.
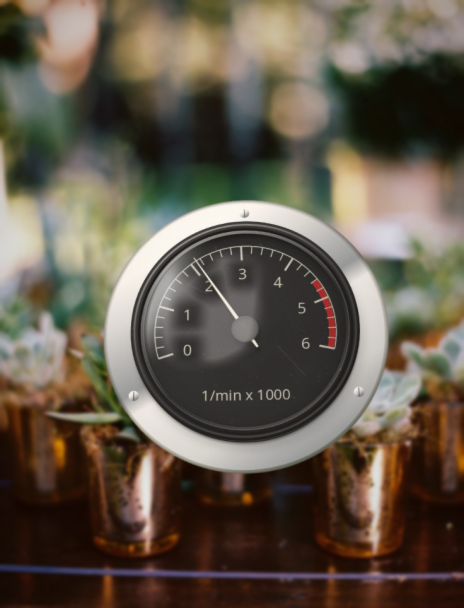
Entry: 2100 rpm
